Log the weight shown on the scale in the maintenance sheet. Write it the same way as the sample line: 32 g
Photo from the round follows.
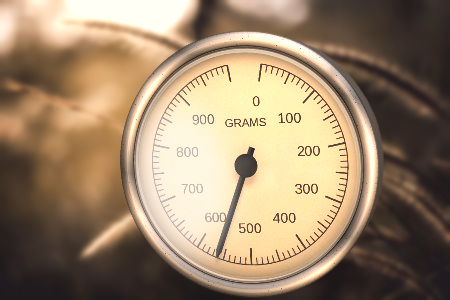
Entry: 560 g
